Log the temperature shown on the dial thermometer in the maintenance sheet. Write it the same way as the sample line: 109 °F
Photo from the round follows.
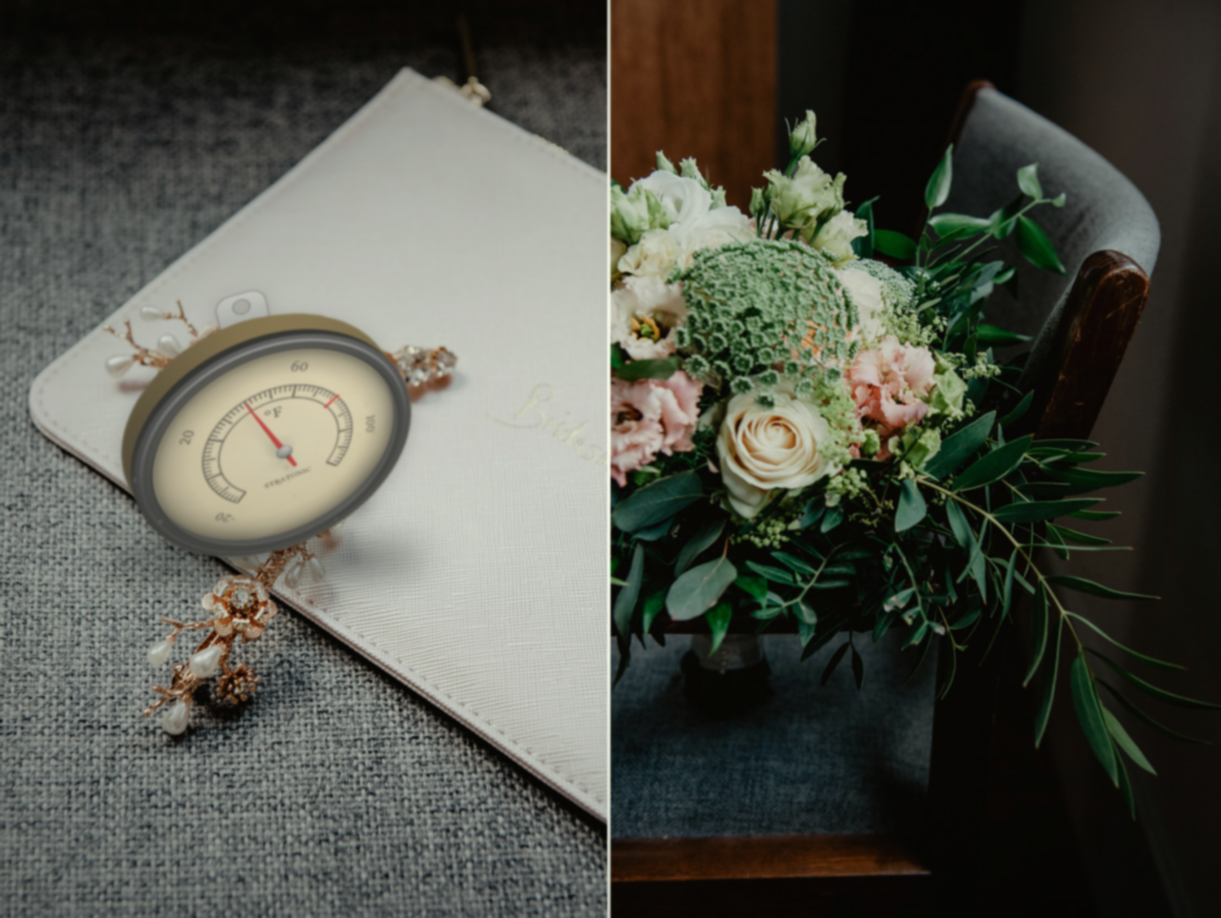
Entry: 40 °F
